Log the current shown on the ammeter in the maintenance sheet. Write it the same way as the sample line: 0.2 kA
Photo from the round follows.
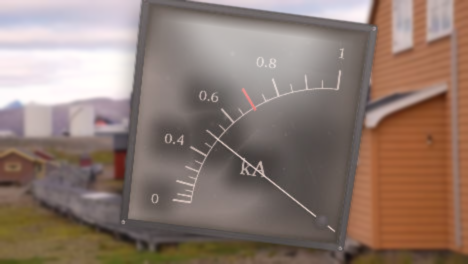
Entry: 0.5 kA
